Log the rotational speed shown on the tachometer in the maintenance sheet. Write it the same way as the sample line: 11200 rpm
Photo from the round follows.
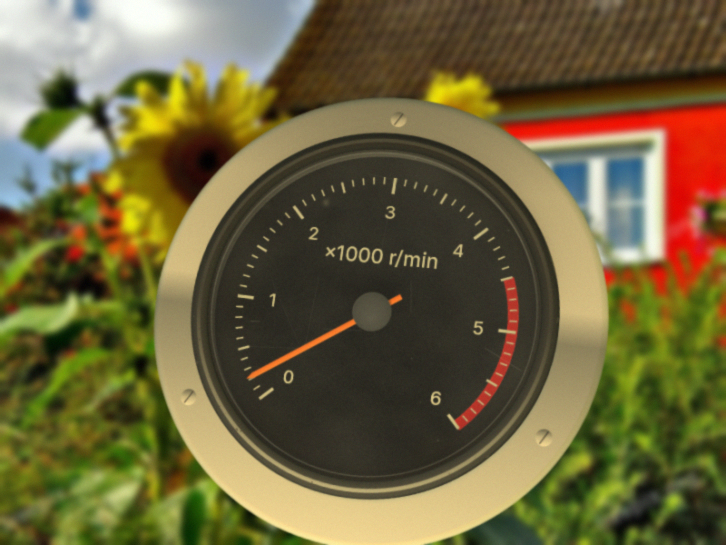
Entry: 200 rpm
